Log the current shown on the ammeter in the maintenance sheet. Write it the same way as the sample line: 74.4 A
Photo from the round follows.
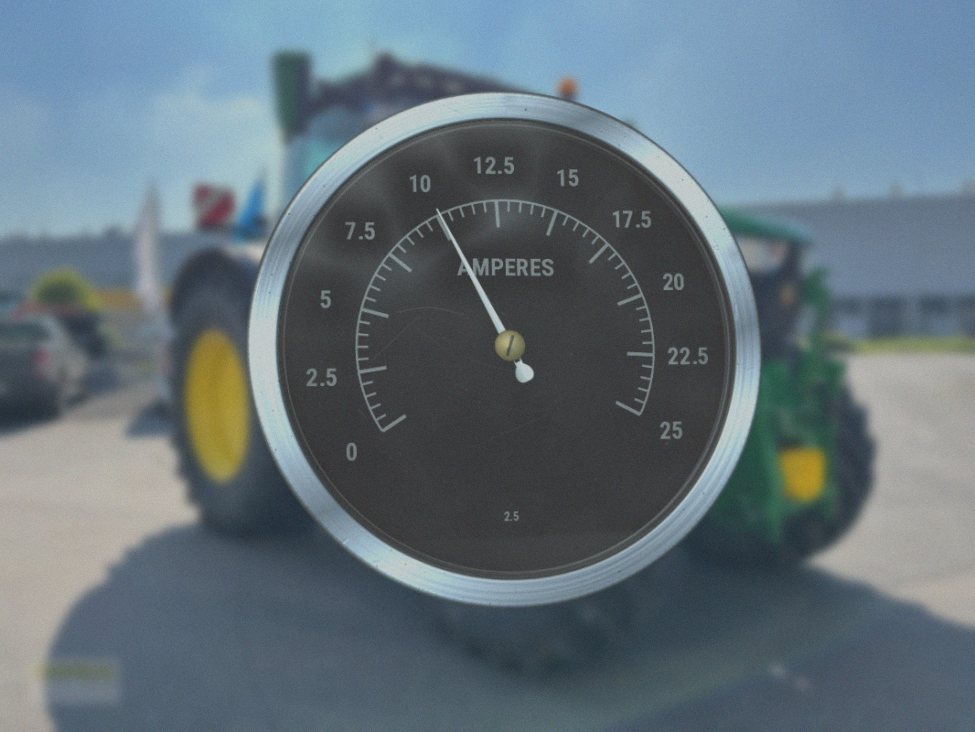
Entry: 10 A
